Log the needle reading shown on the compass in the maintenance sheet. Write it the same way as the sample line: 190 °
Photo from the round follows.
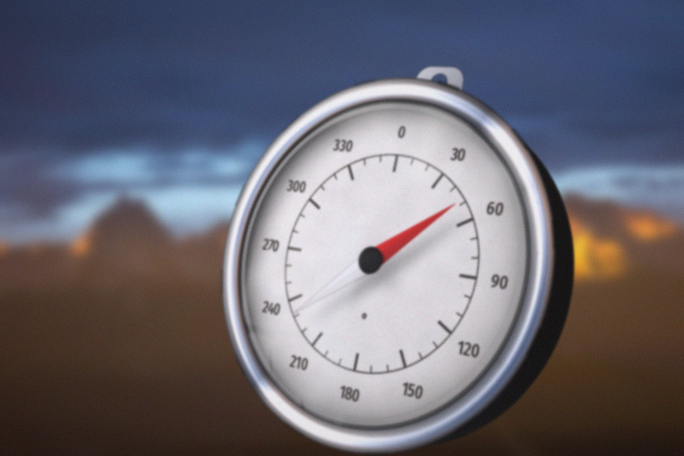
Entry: 50 °
